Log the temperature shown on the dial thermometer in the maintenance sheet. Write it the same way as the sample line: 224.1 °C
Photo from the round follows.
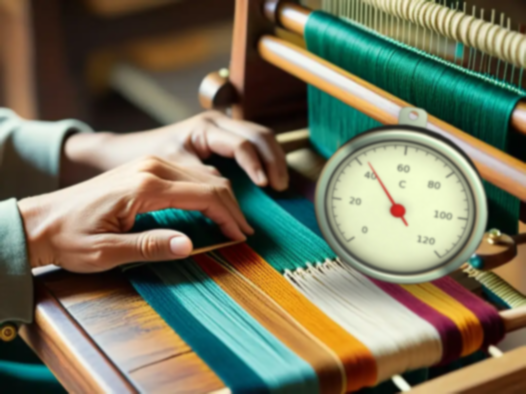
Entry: 44 °C
